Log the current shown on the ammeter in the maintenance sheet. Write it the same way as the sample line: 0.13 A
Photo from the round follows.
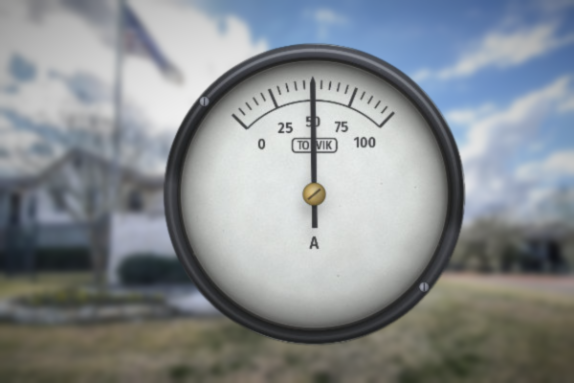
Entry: 50 A
